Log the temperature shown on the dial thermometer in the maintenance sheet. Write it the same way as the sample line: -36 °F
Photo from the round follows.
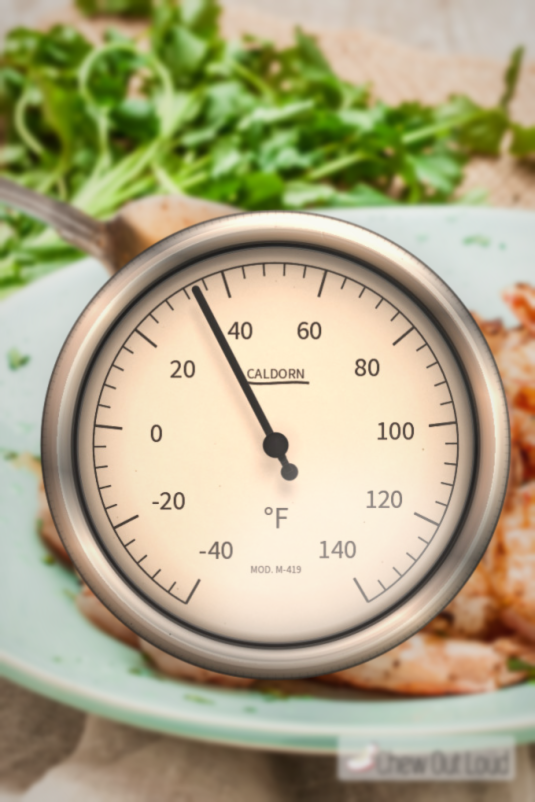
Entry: 34 °F
